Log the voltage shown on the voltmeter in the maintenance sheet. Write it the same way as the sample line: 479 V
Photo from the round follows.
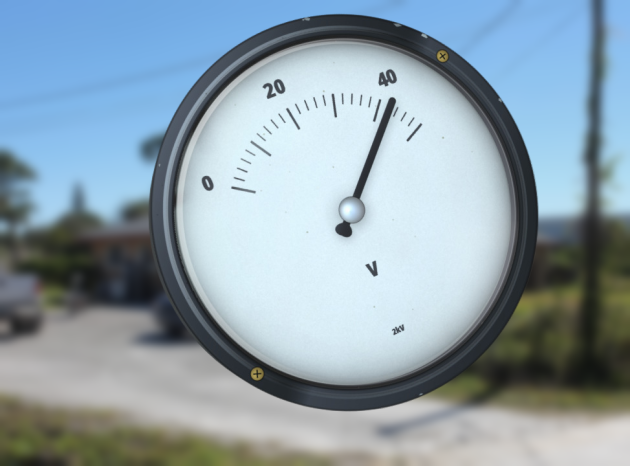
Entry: 42 V
